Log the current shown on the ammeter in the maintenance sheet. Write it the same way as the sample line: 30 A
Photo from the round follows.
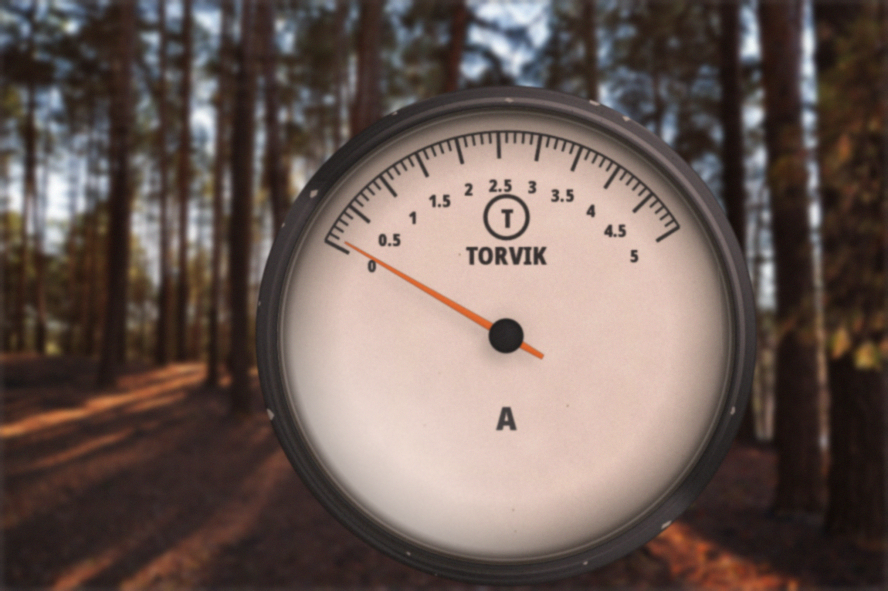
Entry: 0.1 A
